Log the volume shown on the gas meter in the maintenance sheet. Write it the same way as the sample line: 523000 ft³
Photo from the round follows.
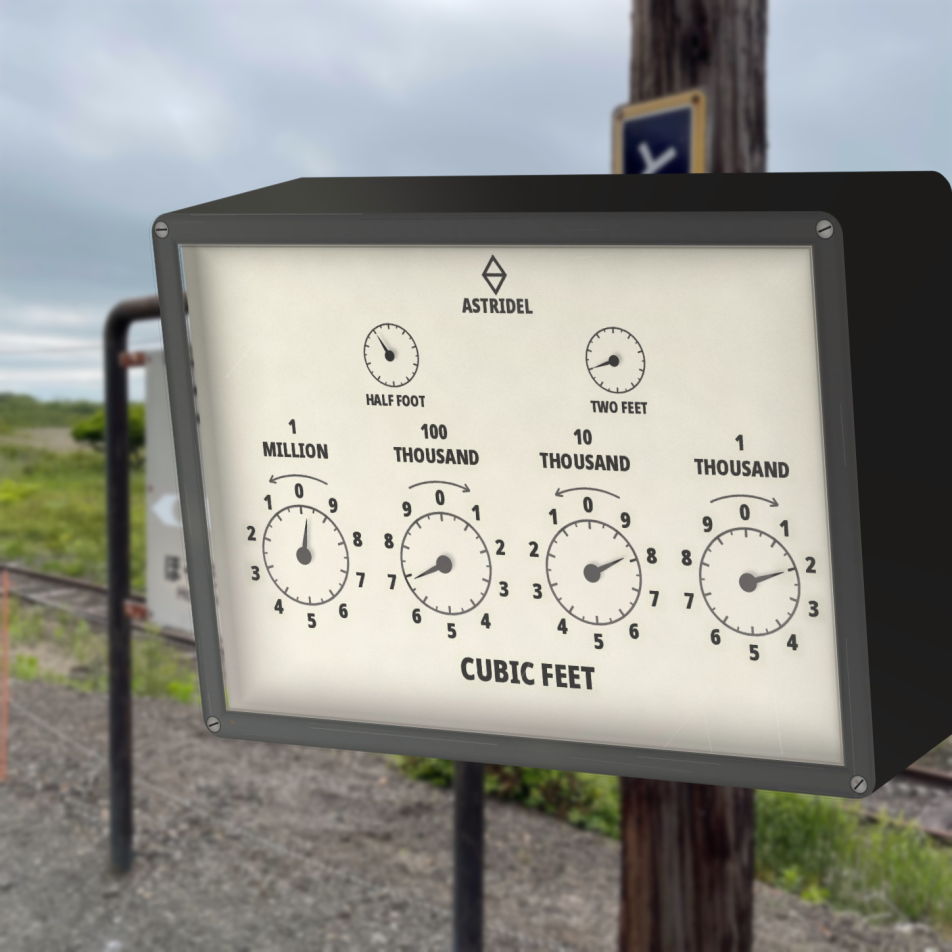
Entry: 968200 ft³
